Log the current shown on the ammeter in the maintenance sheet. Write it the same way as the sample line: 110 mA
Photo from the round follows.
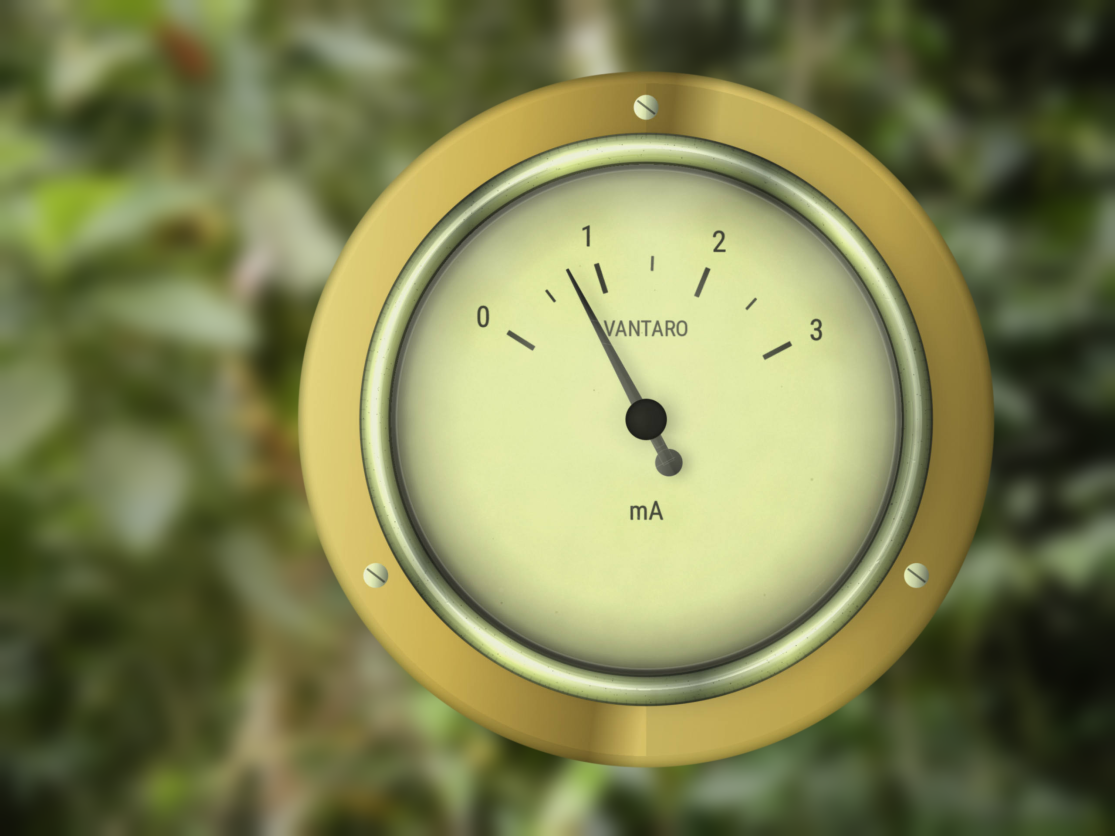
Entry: 0.75 mA
